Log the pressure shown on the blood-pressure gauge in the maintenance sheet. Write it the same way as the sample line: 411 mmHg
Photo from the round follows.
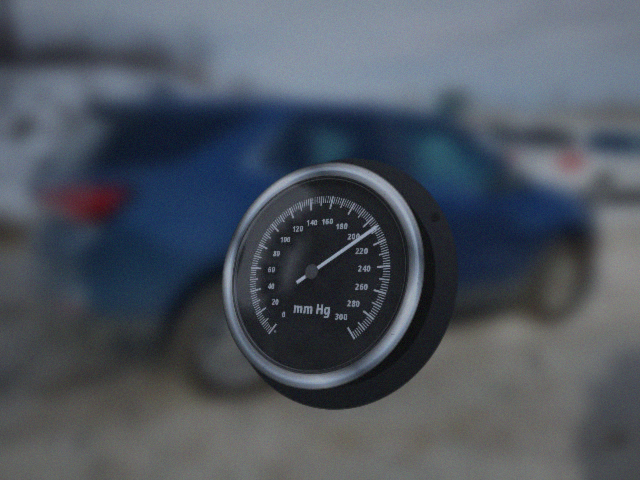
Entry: 210 mmHg
